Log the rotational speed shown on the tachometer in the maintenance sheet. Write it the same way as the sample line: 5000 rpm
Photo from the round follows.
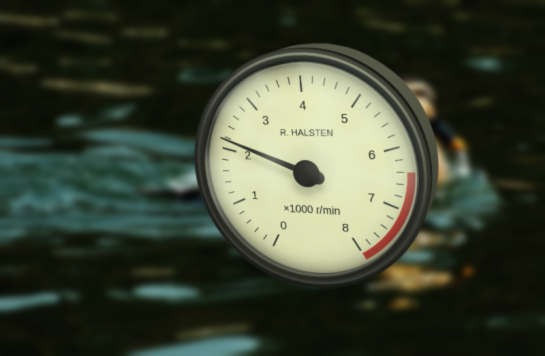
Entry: 2200 rpm
